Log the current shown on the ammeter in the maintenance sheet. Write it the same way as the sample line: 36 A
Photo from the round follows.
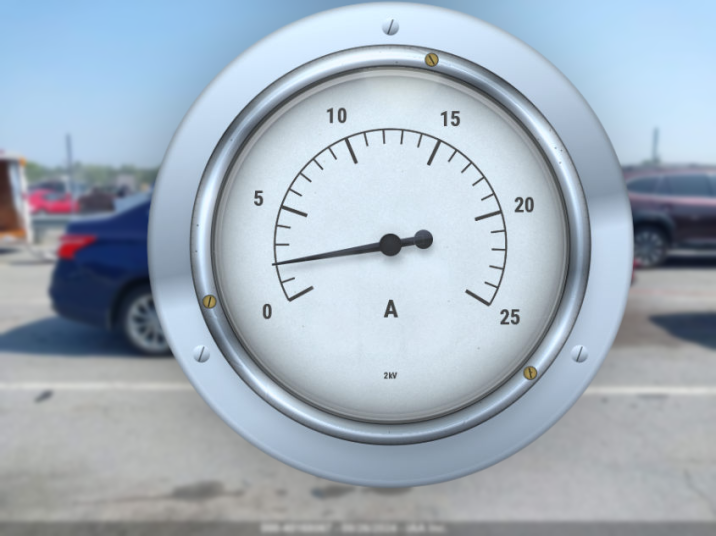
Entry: 2 A
